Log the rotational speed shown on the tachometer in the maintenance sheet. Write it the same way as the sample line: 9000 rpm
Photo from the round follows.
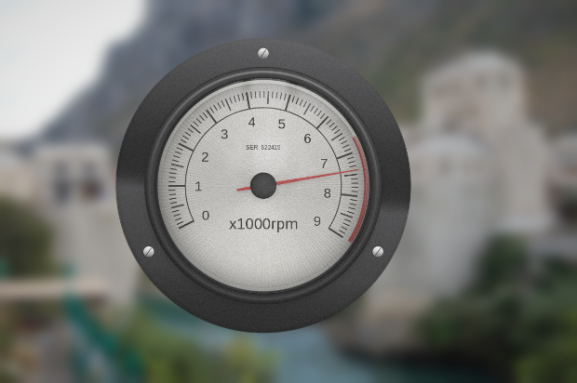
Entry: 7400 rpm
